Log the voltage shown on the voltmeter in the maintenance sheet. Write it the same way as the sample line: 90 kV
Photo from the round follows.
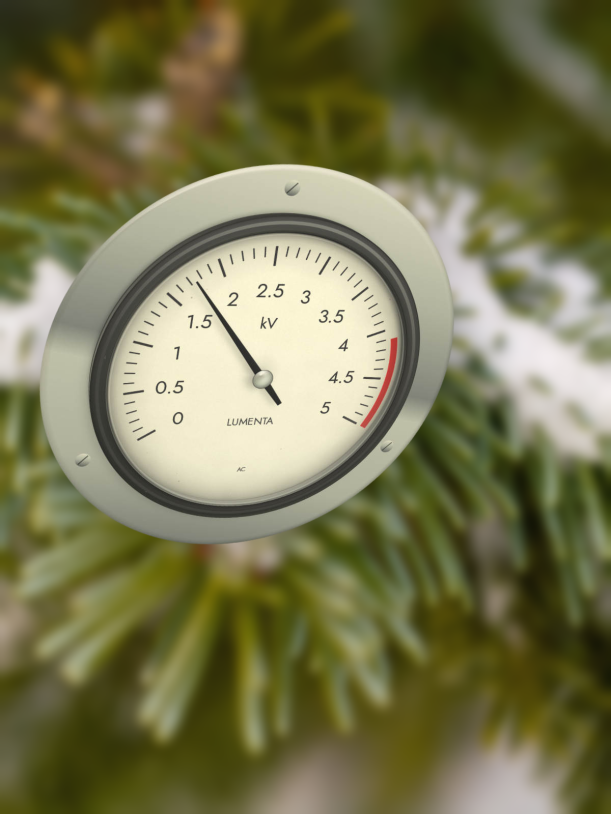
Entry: 1.75 kV
